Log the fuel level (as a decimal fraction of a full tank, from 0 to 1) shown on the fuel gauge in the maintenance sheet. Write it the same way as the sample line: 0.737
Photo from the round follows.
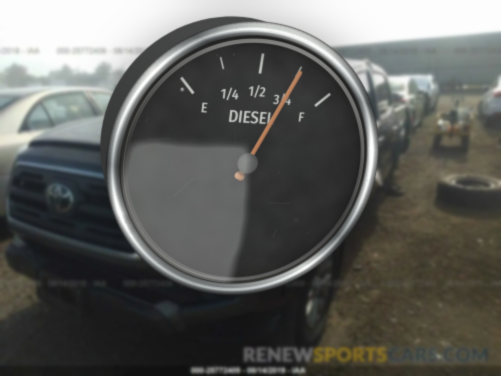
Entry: 0.75
